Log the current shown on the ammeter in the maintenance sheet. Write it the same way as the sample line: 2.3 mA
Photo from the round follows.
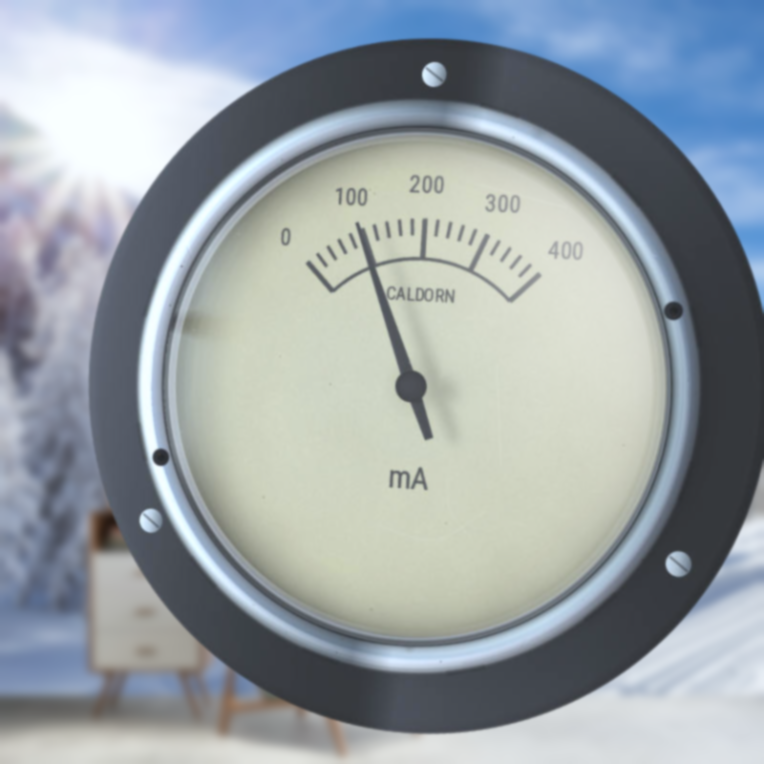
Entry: 100 mA
